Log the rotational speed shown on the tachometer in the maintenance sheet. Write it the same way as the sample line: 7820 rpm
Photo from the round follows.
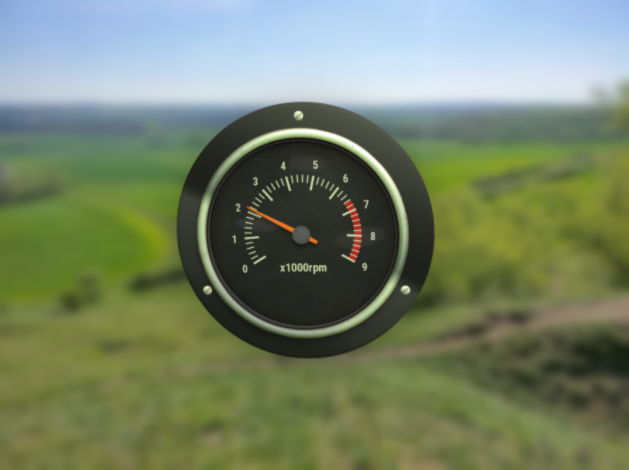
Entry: 2200 rpm
